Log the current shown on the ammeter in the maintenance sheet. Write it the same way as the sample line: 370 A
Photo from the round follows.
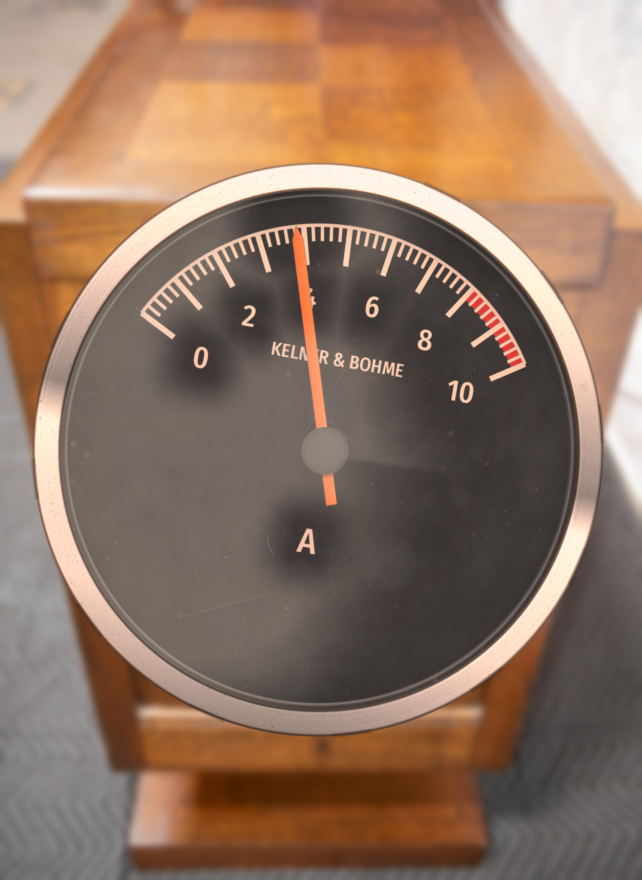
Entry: 3.8 A
